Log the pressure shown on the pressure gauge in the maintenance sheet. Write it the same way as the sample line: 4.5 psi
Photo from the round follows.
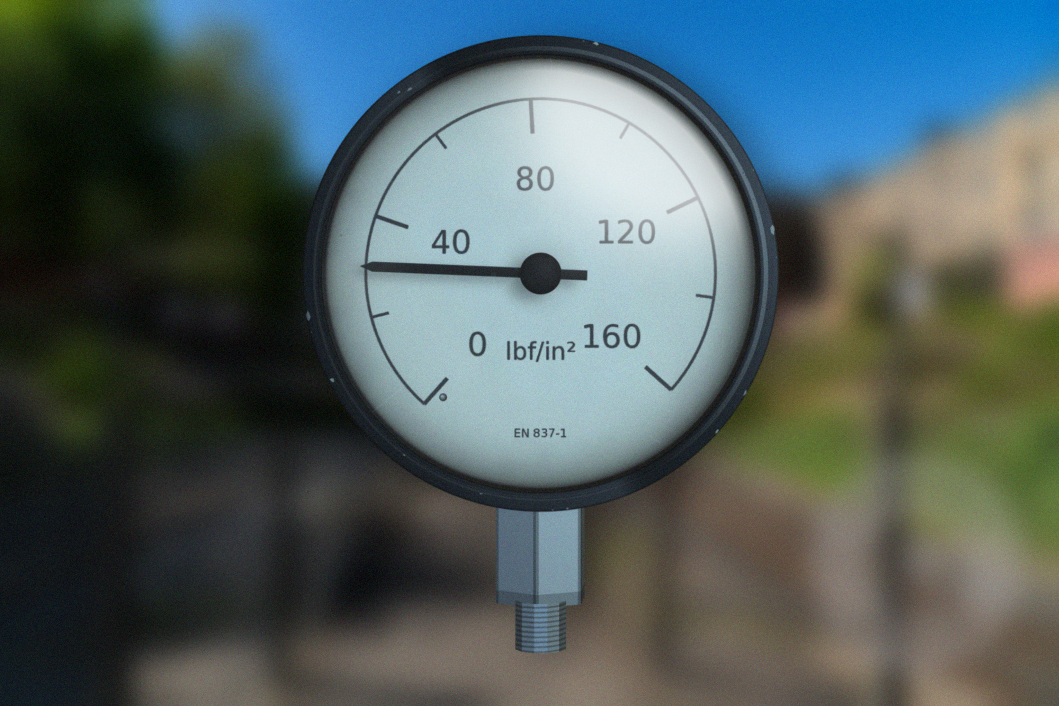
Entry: 30 psi
